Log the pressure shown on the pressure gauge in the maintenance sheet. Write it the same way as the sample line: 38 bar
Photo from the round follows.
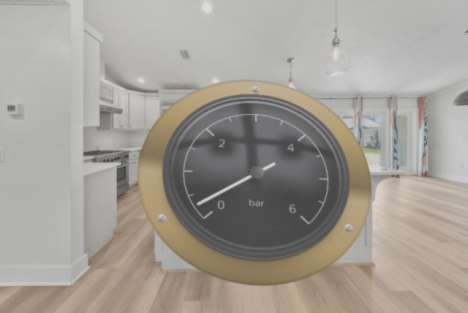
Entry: 0.25 bar
